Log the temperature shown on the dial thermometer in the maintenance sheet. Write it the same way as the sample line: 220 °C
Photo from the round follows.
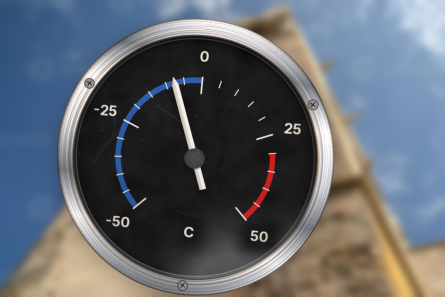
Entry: -7.5 °C
